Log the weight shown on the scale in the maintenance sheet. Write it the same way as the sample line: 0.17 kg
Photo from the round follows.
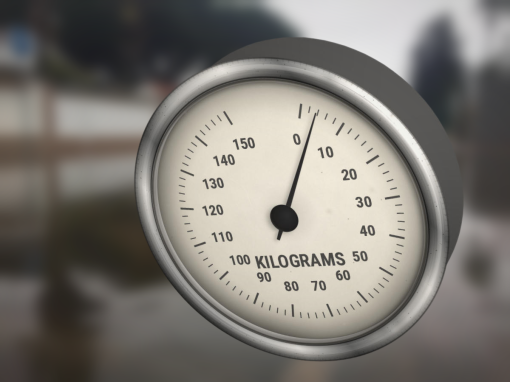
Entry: 4 kg
